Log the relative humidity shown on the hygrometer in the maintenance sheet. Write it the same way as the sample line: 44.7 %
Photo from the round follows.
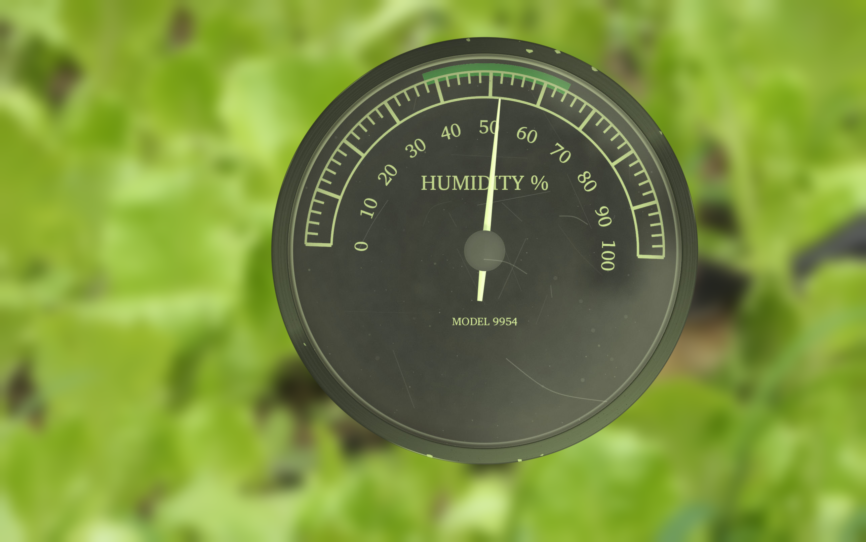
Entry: 52 %
